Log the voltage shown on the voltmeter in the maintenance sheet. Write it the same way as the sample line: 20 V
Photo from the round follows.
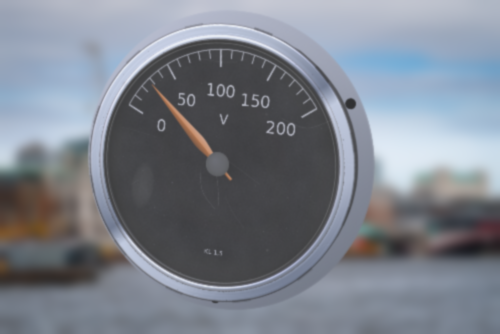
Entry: 30 V
